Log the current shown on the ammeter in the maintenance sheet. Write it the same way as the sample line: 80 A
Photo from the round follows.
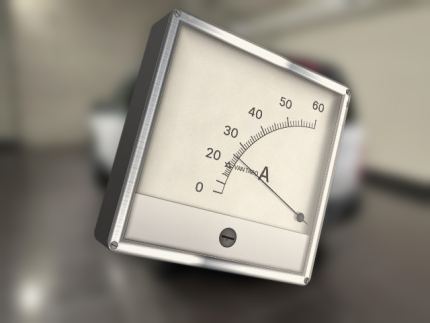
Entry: 25 A
